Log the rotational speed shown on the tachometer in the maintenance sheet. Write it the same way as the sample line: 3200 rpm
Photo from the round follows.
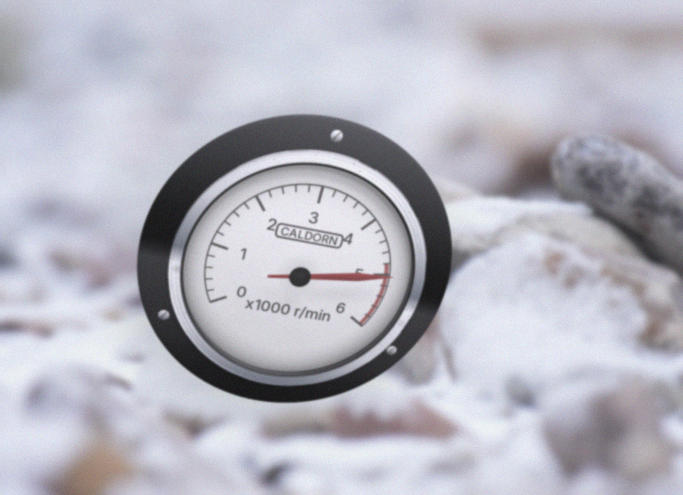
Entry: 5000 rpm
